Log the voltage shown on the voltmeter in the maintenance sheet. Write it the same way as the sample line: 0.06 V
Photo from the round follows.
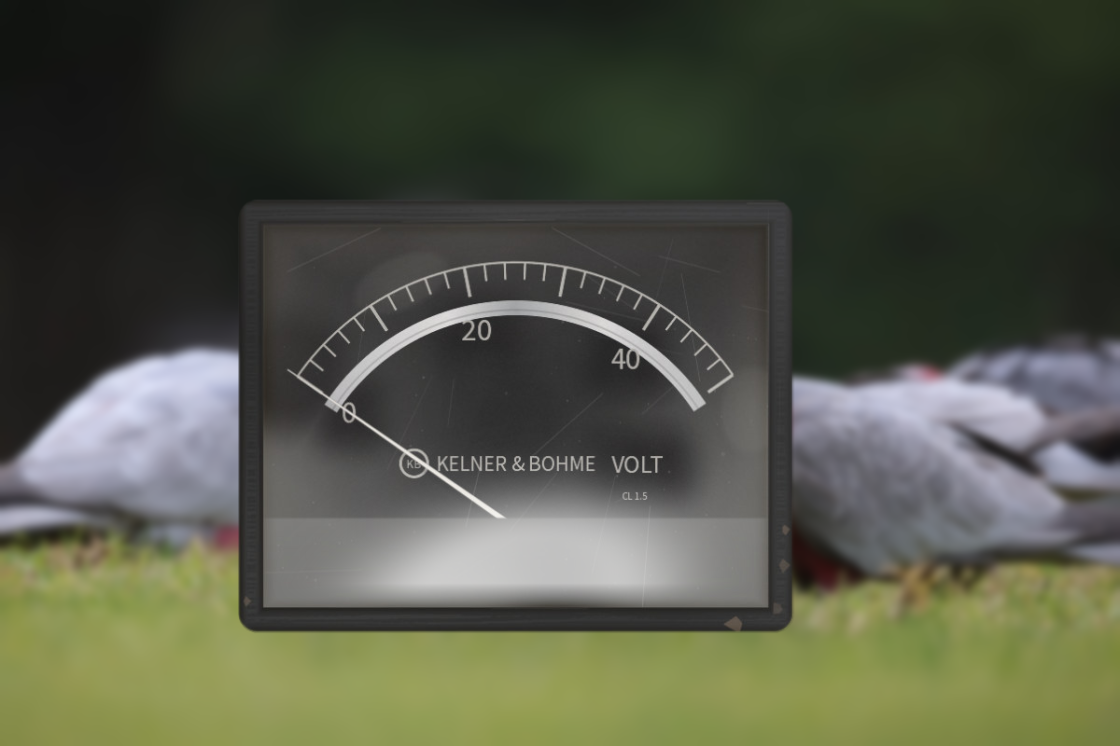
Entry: 0 V
